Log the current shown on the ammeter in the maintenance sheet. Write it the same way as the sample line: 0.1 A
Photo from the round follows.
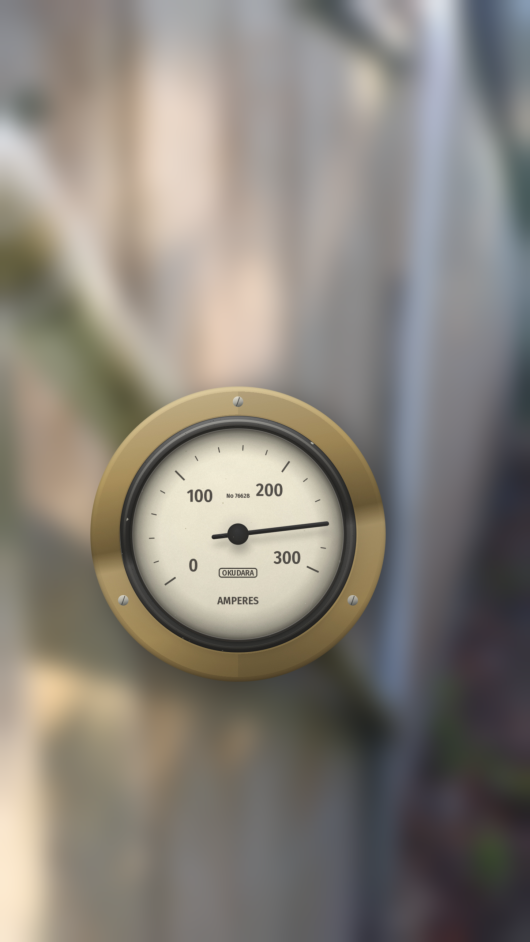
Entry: 260 A
